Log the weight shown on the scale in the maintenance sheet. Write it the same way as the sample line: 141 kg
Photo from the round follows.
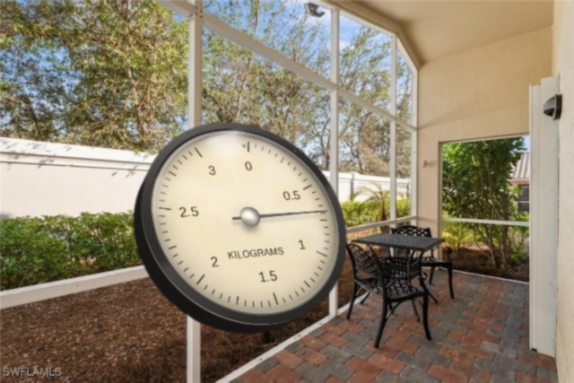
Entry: 0.7 kg
